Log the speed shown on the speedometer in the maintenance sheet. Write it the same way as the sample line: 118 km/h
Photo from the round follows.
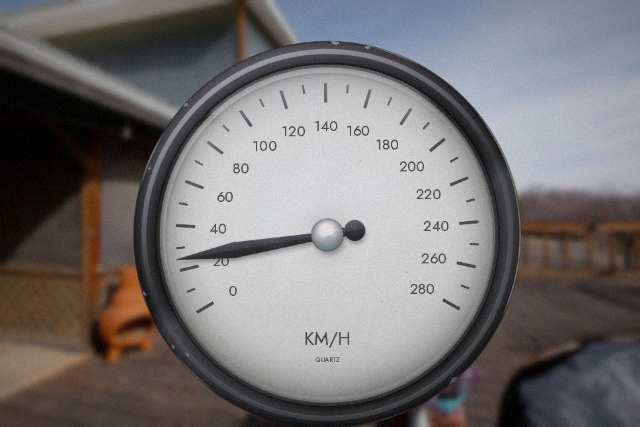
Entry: 25 km/h
